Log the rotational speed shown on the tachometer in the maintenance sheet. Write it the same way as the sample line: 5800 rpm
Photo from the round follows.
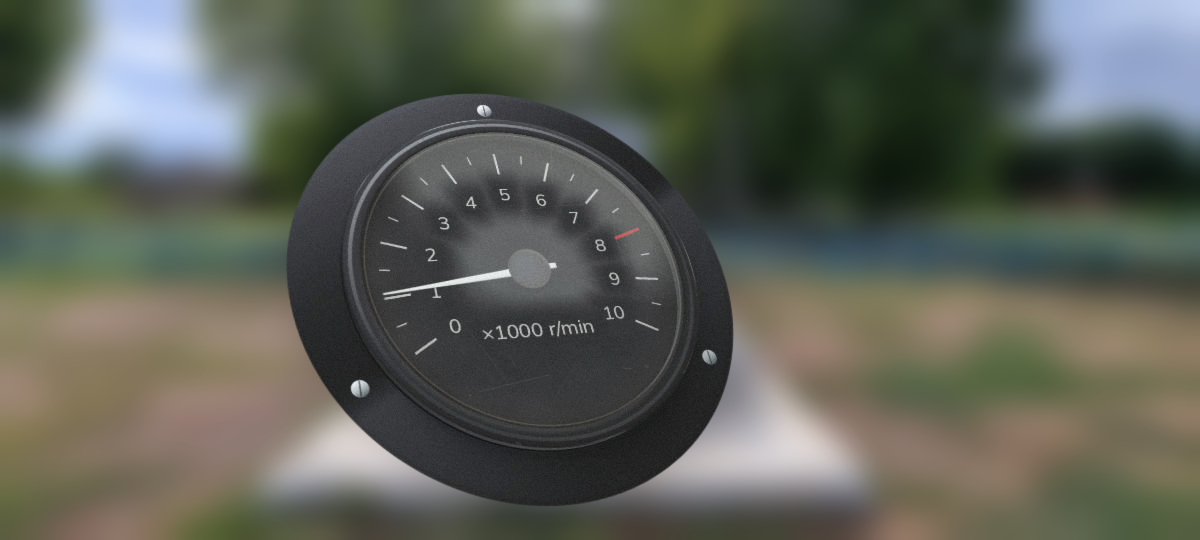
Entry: 1000 rpm
